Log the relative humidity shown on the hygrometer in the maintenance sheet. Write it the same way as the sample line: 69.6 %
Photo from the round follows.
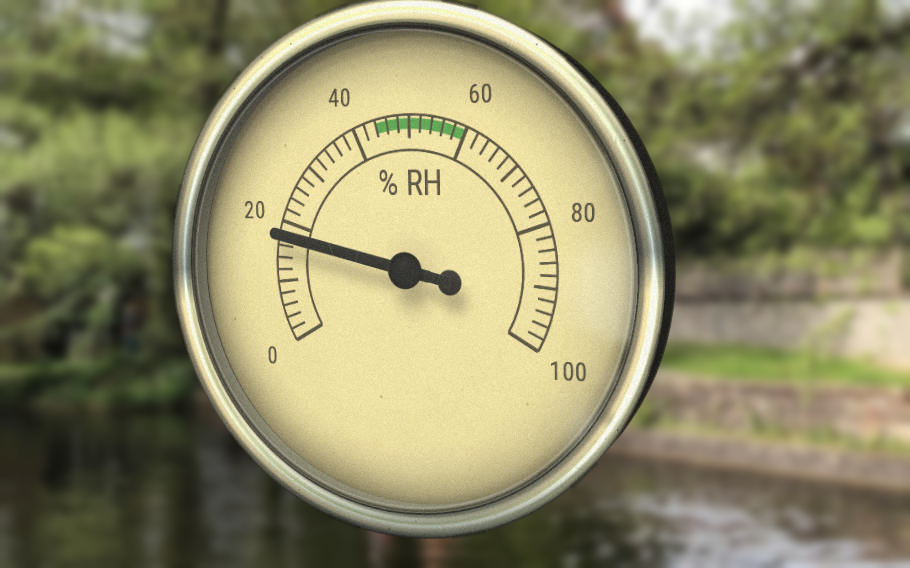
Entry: 18 %
